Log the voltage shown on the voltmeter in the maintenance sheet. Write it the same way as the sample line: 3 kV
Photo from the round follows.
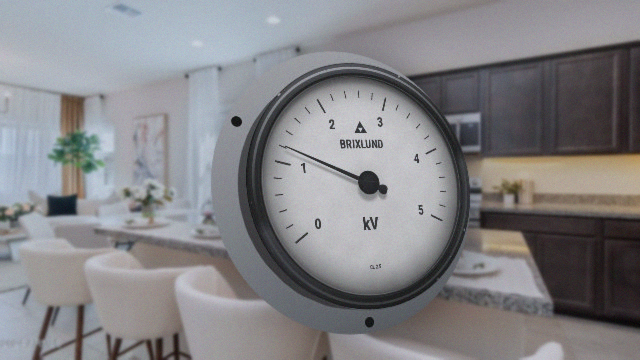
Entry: 1.2 kV
